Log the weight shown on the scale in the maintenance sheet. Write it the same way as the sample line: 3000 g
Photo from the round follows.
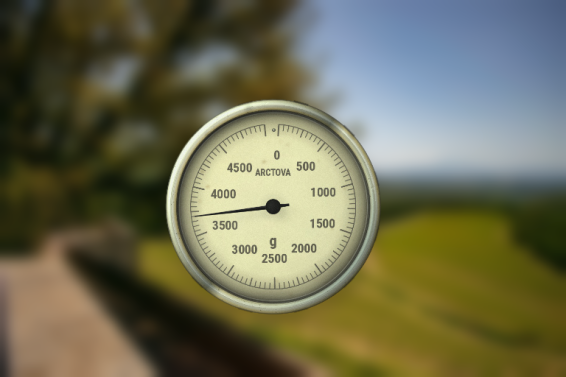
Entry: 3700 g
